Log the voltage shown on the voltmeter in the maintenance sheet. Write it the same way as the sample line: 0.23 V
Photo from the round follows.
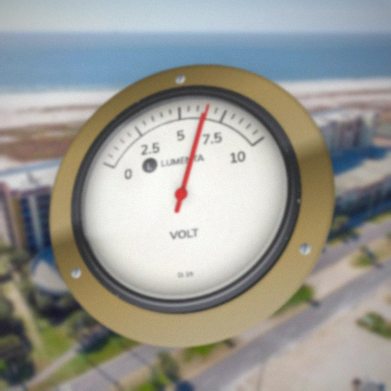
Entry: 6.5 V
